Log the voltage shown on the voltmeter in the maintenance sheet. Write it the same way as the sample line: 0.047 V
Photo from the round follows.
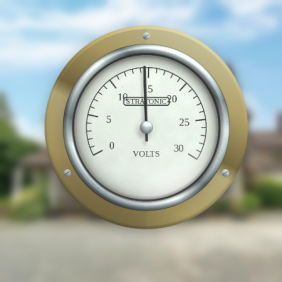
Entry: 14.5 V
